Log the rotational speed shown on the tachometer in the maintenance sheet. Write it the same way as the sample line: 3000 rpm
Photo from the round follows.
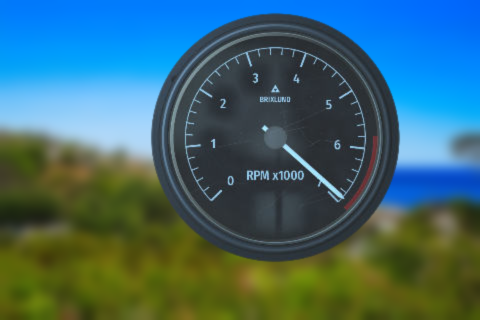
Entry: 6900 rpm
